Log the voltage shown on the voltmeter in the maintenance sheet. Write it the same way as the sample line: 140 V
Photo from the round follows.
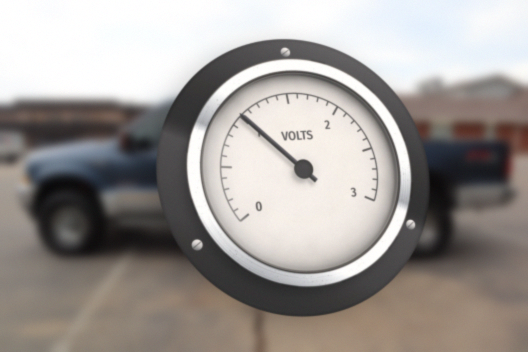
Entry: 1 V
